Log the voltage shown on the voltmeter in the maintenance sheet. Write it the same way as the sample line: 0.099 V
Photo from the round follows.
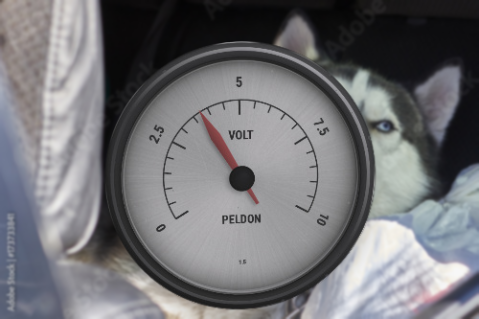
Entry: 3.75 V
